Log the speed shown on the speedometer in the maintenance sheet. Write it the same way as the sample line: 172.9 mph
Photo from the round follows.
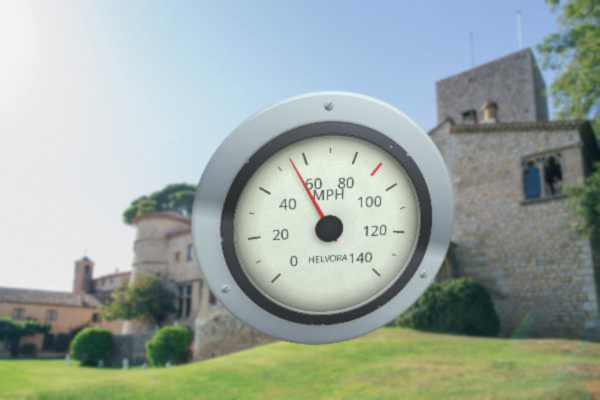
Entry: 55 mph
